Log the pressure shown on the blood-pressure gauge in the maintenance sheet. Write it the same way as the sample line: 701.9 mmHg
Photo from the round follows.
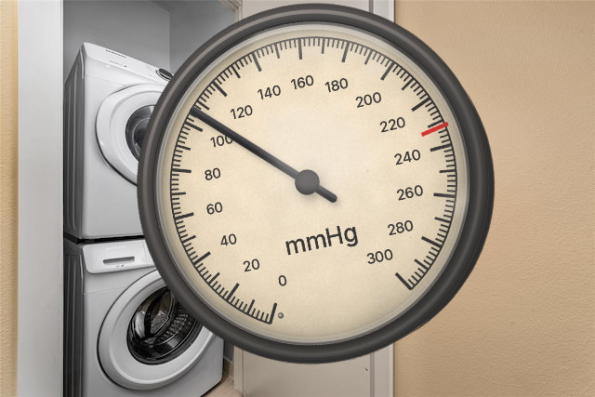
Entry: 106 mmHg
